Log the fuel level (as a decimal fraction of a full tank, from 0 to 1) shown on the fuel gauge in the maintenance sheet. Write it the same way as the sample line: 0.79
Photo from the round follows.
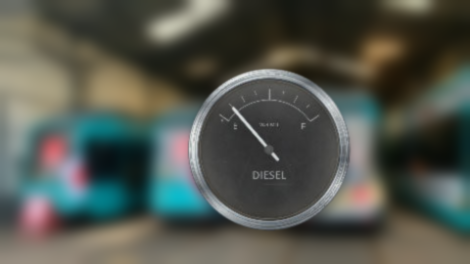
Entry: 0.125
